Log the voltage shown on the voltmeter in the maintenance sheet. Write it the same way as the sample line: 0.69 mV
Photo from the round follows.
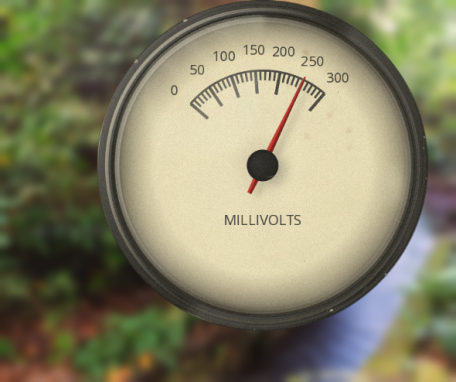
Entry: 250 mV
